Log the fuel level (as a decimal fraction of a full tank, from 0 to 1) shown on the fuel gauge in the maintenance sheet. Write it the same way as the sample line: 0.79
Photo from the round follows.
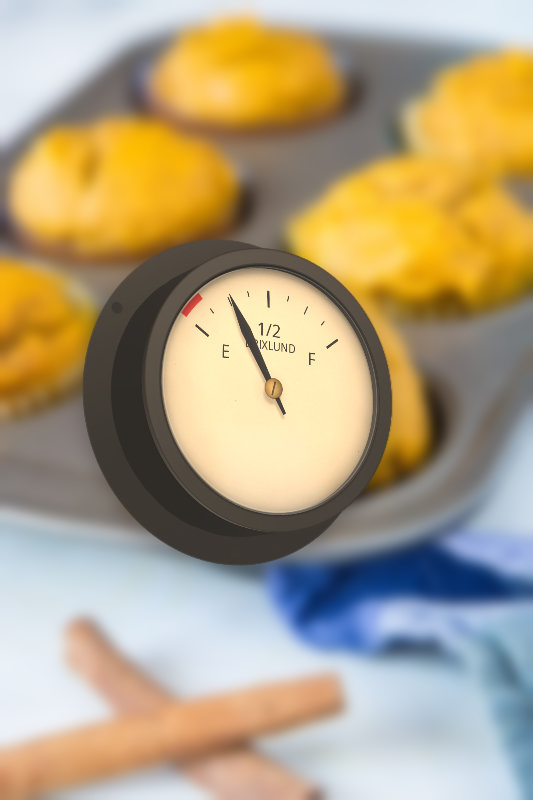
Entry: 0.25
